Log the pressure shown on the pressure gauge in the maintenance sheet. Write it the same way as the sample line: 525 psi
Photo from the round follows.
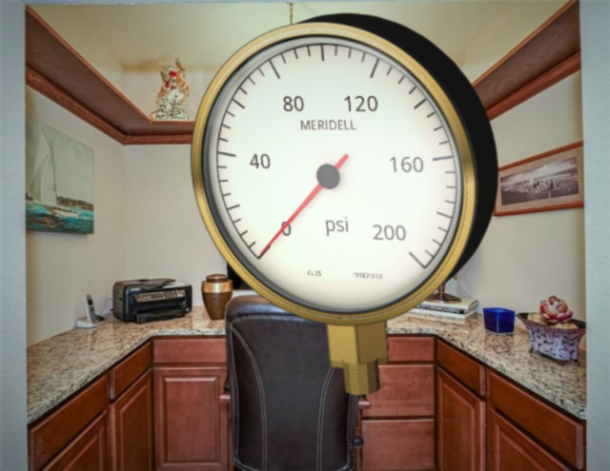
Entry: 0 psi
